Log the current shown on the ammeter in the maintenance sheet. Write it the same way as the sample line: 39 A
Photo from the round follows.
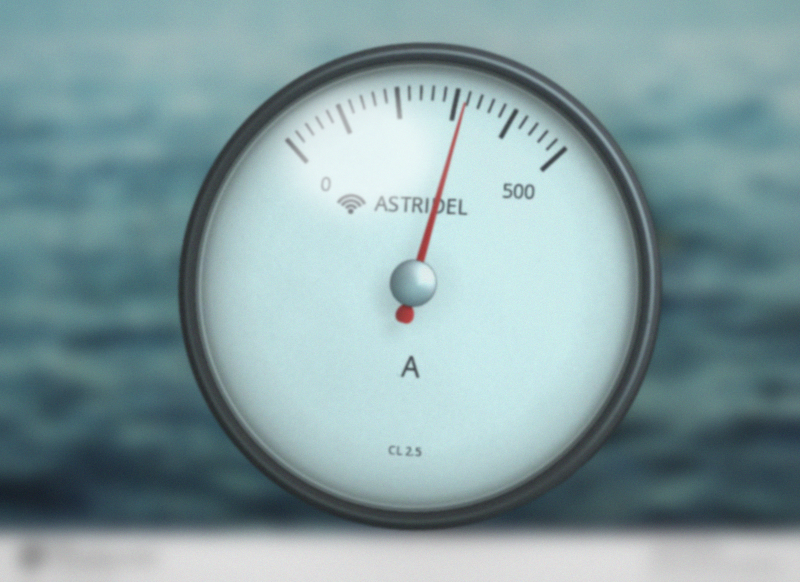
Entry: 320 A
